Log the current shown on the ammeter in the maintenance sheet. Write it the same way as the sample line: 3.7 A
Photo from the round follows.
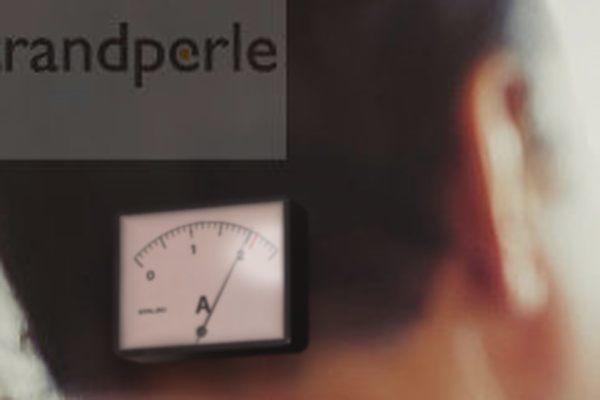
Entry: 2 A
